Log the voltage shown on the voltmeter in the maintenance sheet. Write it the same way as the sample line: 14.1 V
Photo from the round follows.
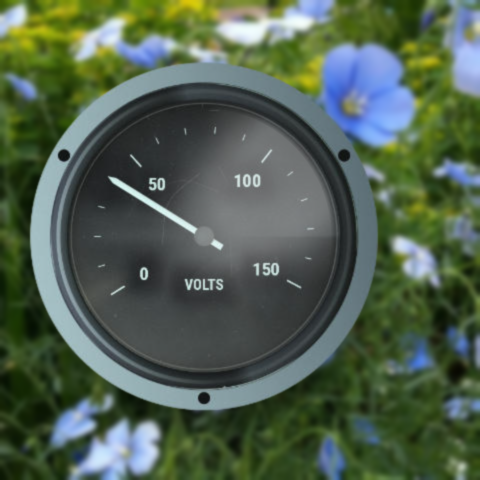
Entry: 40 V
